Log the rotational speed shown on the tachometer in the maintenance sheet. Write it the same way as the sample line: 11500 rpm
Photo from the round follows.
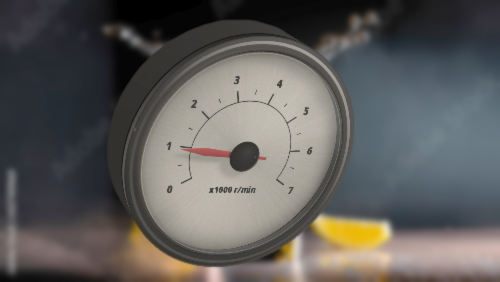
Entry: 1000 rpm
